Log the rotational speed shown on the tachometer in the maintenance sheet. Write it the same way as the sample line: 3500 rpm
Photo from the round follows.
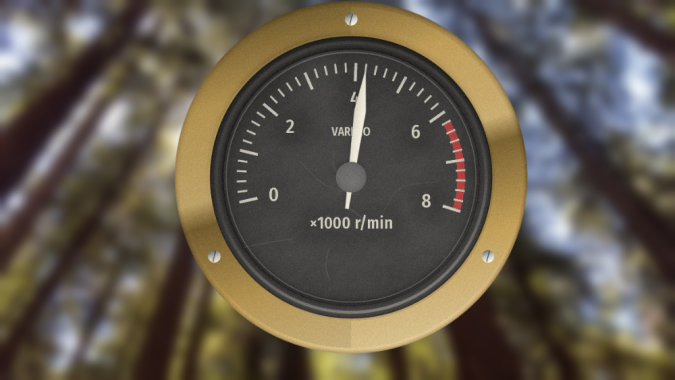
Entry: 4200 rpm
